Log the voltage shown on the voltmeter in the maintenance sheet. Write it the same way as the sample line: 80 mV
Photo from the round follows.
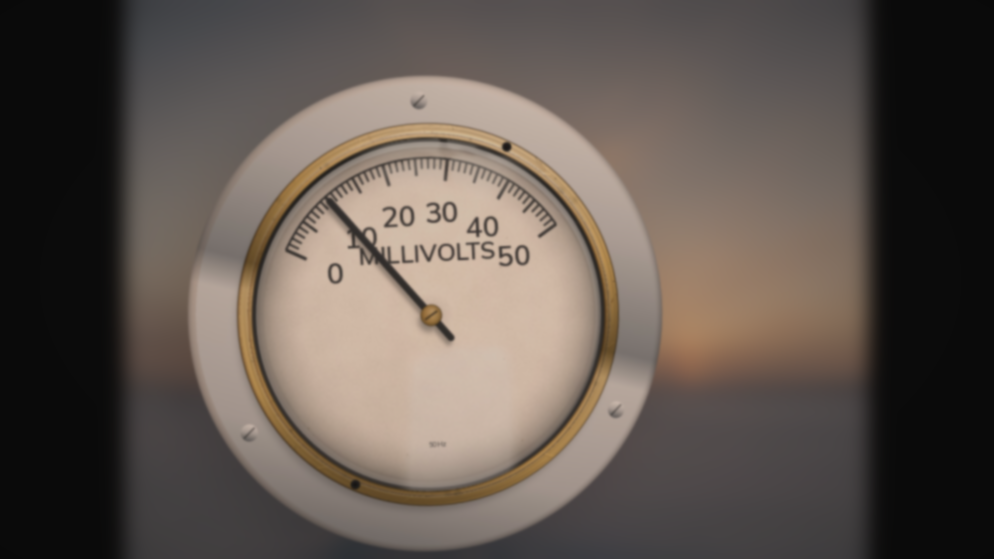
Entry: 10 mV
